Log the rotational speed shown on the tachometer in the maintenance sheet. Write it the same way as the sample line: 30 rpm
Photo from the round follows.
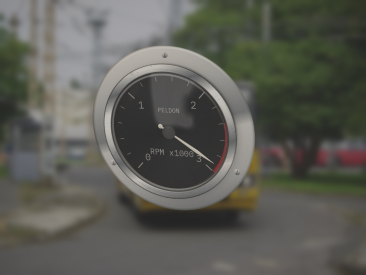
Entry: 2900 rpm
